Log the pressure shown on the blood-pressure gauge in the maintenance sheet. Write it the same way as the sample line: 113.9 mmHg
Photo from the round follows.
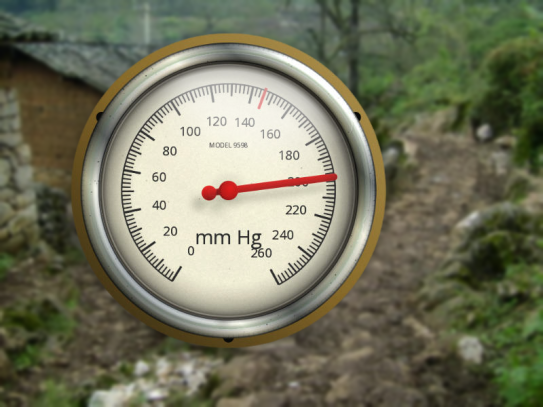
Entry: 200 mmHg
